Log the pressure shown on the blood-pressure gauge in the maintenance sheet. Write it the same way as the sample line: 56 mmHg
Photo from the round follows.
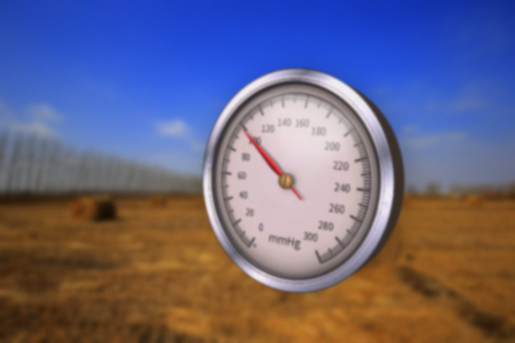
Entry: 100 mmHg
